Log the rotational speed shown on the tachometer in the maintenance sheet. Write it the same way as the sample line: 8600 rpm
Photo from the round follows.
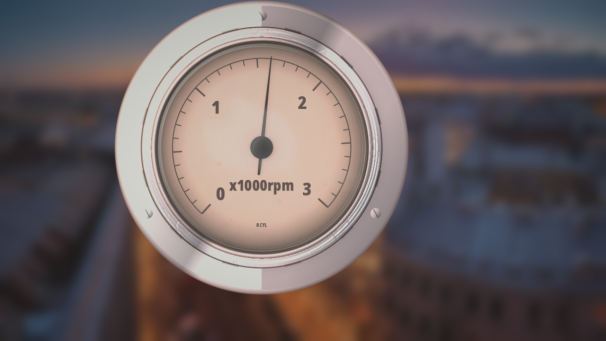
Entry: 1600 rpm
